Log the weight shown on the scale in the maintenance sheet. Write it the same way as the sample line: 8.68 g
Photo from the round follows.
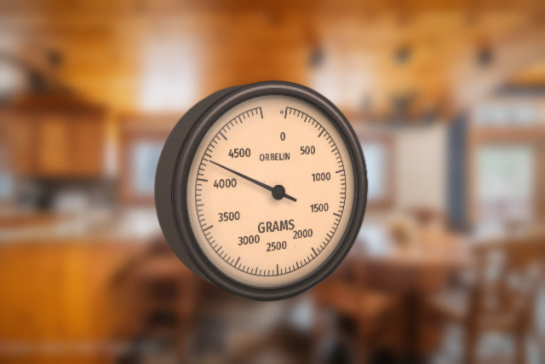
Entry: 4200 g
